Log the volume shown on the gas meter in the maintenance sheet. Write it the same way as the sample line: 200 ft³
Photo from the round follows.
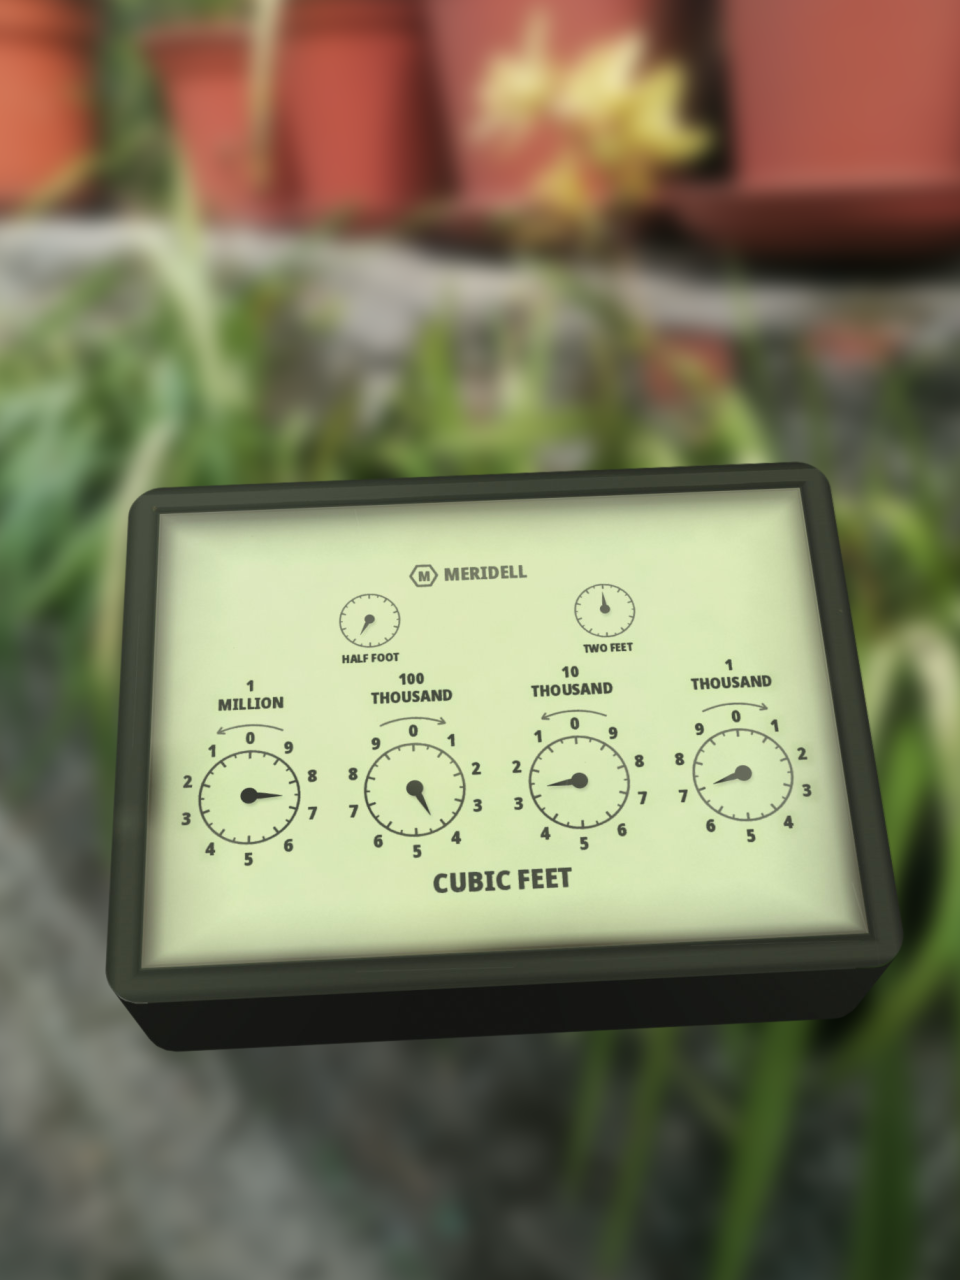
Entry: 742700 ft³
